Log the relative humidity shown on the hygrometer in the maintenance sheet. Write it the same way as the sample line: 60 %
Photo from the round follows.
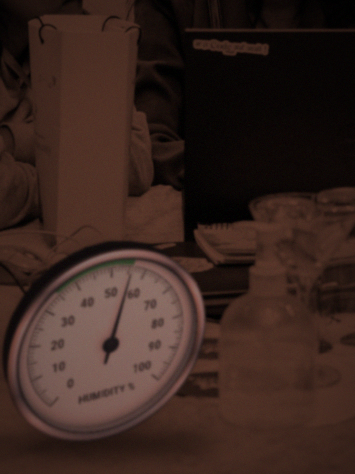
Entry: 55 %
